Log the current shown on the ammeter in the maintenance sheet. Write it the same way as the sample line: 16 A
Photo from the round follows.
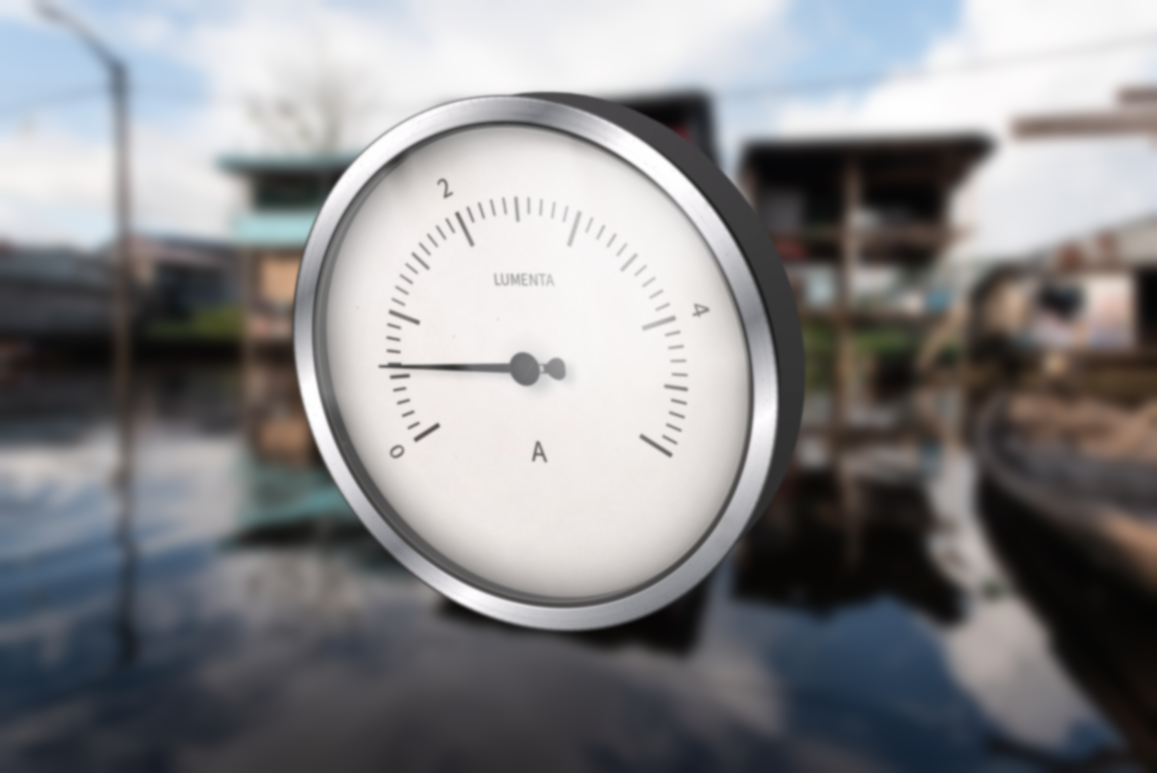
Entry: 0.6 A
